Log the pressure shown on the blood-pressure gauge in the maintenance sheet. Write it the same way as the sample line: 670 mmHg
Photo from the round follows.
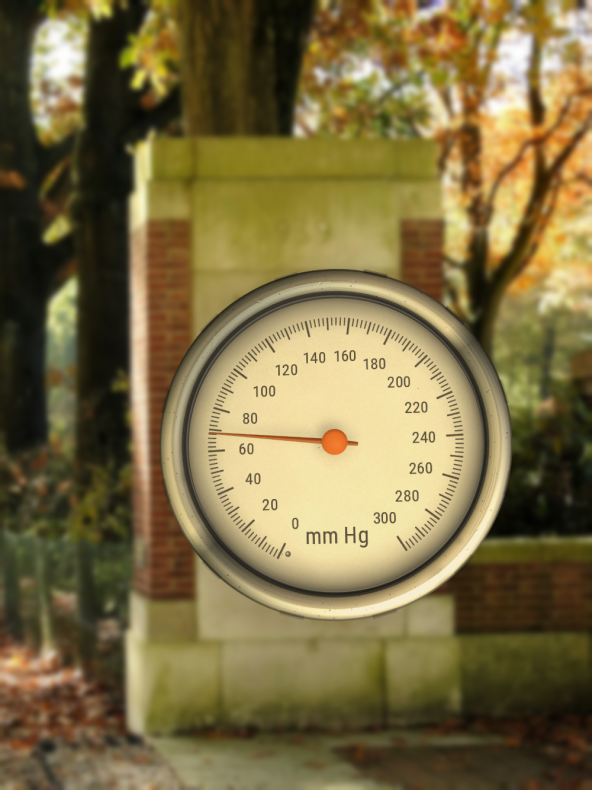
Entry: 68 mmHg
